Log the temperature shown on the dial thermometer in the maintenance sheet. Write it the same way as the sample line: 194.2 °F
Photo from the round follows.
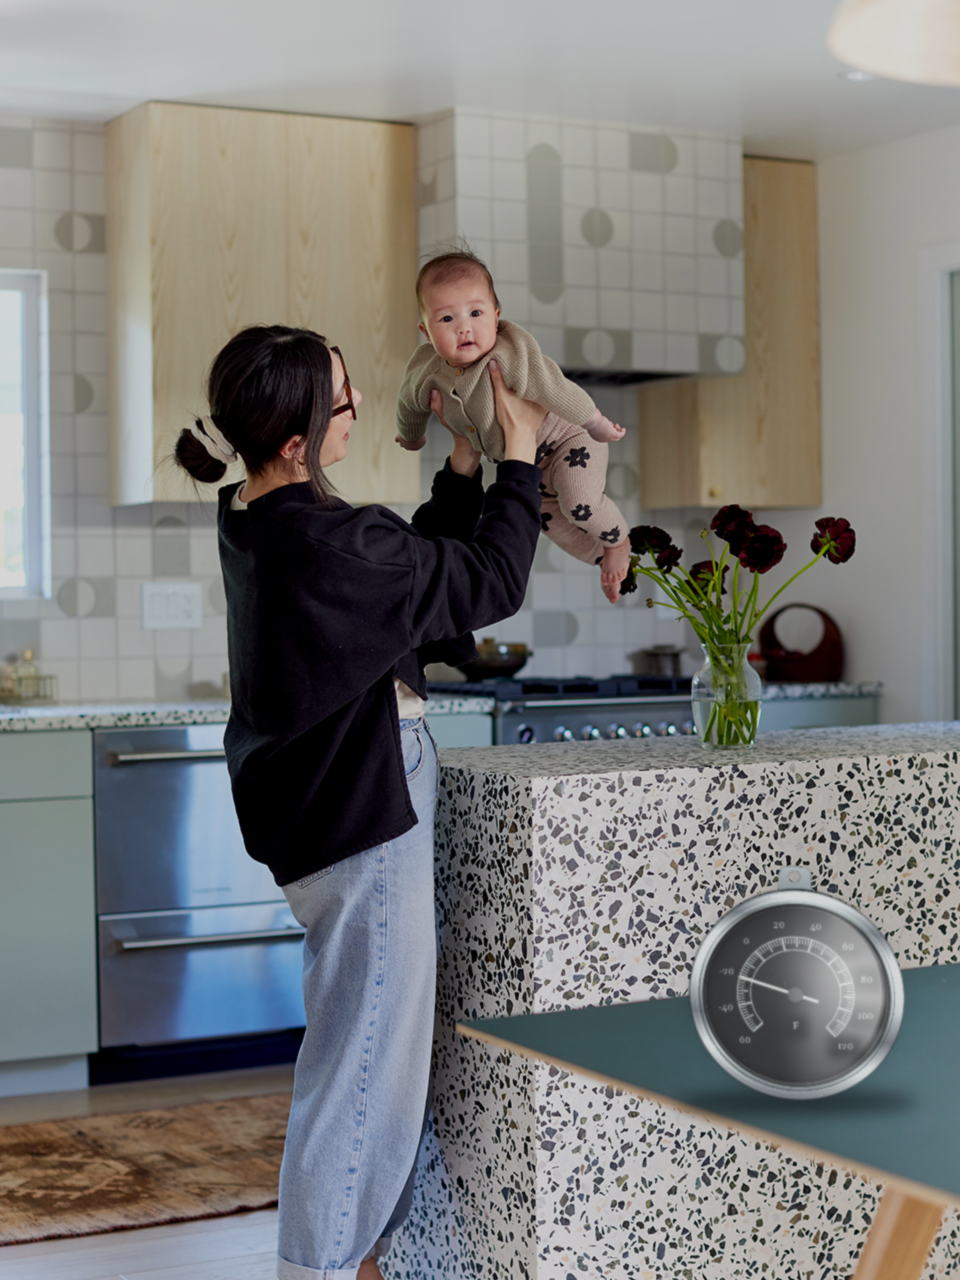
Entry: -20 °F
